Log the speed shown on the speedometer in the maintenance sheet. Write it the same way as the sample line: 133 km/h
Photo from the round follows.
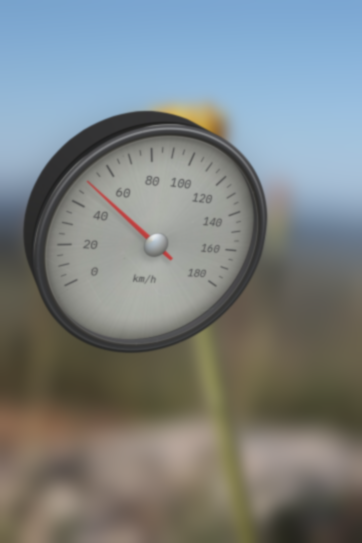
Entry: 50 km/h
